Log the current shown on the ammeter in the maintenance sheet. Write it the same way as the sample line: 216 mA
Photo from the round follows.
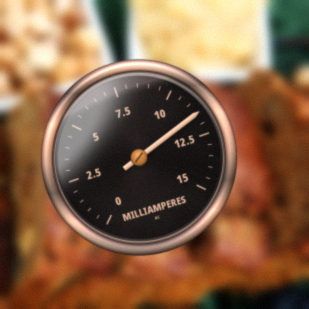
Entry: 11.5 mA
